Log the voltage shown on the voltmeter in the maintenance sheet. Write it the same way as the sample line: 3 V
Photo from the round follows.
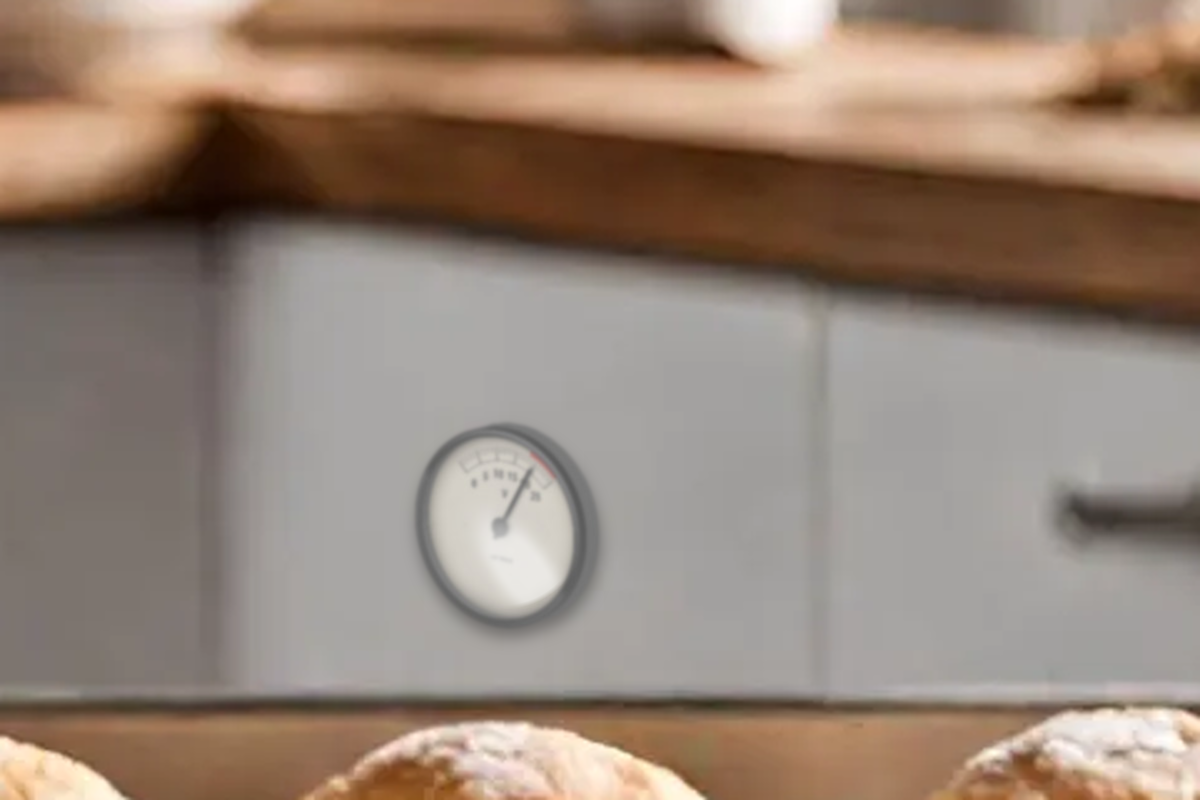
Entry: 20 V
